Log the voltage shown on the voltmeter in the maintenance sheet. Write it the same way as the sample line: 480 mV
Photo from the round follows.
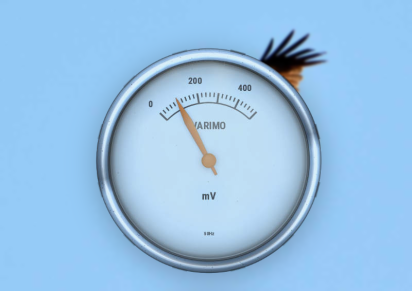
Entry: 100 mV
